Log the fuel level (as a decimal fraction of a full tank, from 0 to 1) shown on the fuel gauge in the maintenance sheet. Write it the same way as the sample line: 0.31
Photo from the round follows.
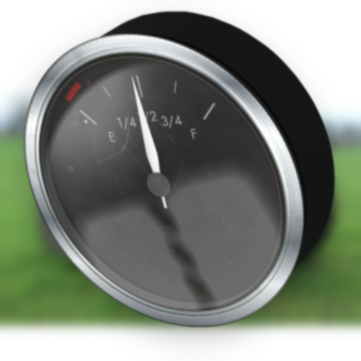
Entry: 0.5
